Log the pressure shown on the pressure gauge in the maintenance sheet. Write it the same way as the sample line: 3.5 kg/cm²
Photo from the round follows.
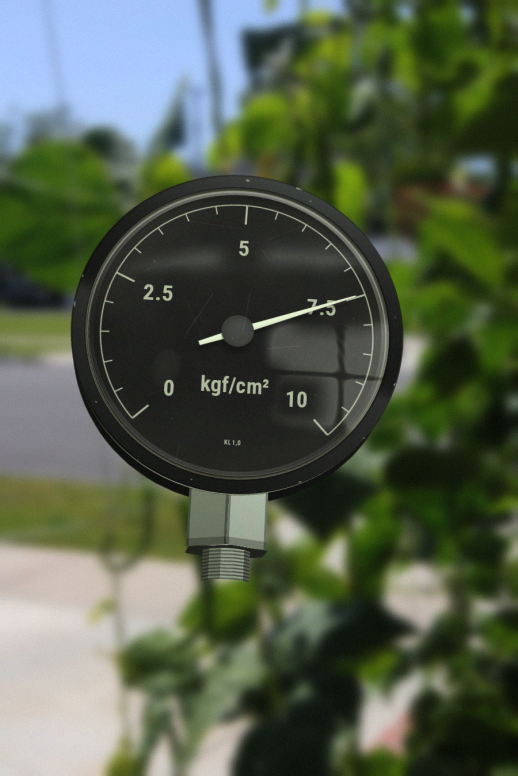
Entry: 7.5 kg/cm²
